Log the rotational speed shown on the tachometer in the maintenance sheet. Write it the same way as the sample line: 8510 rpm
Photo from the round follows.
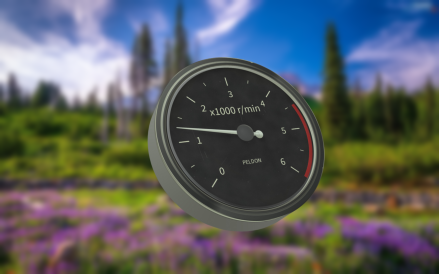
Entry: 1250 rpm
